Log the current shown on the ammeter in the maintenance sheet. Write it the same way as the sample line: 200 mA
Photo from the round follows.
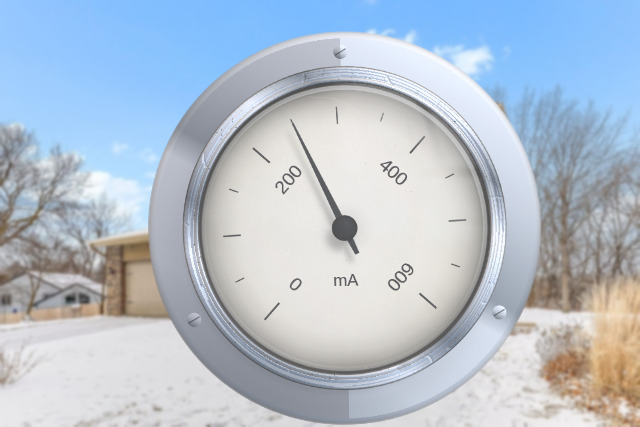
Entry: 250 mA
